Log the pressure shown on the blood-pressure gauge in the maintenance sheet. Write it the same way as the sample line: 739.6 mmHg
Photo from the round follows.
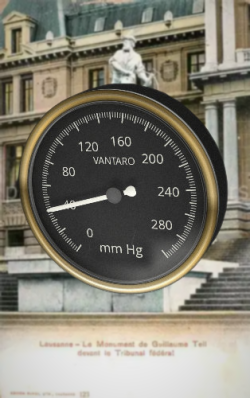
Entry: 40 mmHg
